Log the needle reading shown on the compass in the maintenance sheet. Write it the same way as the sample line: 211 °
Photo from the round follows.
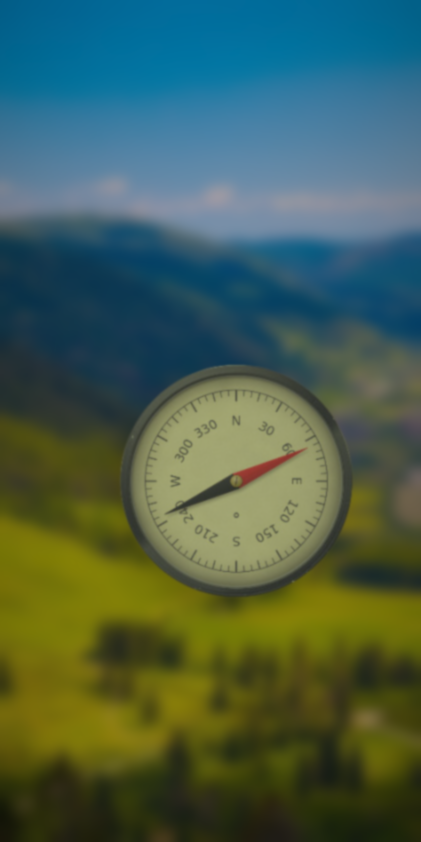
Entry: 65 °
